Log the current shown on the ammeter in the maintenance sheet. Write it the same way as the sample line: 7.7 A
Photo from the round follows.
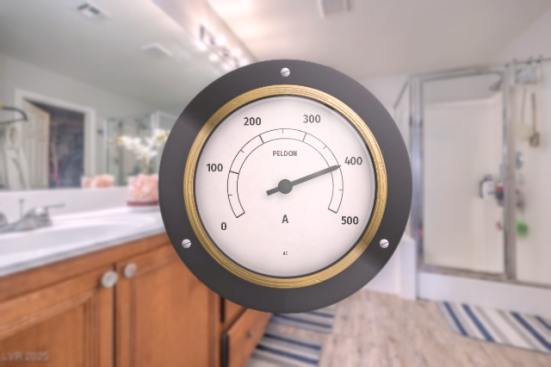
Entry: 400 A
